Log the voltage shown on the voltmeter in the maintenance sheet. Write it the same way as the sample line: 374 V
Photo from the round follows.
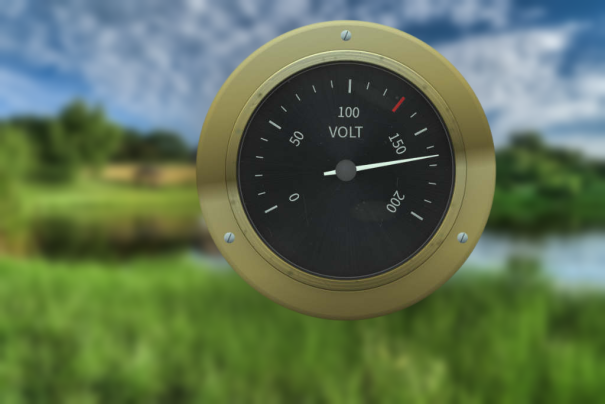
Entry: 165 V
